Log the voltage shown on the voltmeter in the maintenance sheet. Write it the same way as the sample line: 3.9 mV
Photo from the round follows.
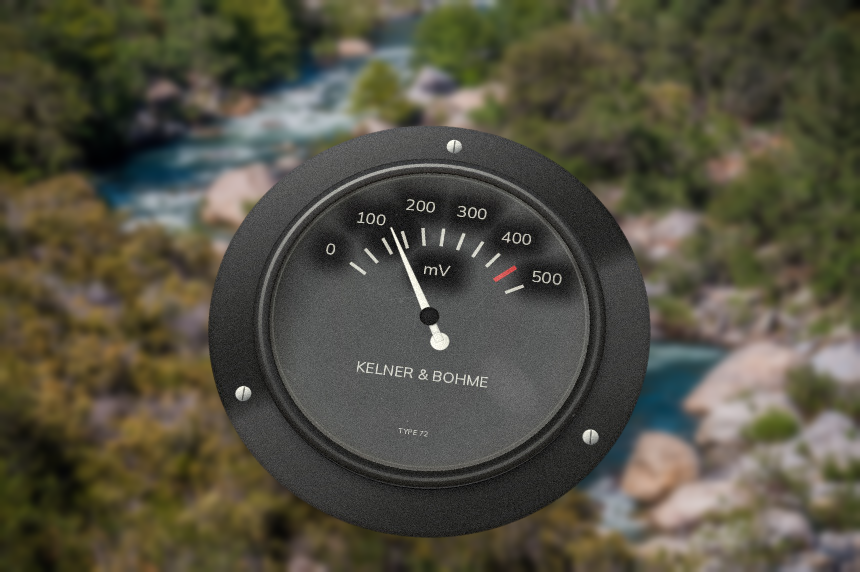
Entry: 125 mV
